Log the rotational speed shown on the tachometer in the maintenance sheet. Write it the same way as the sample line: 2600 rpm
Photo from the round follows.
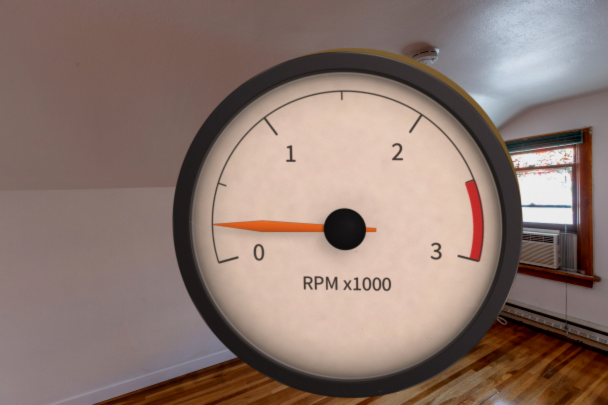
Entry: 250 rpm
